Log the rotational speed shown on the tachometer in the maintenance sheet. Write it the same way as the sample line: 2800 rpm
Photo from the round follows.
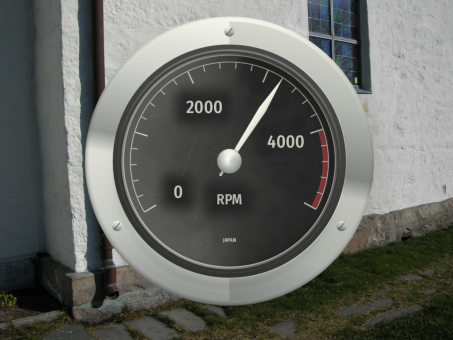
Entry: 3200 rpm
